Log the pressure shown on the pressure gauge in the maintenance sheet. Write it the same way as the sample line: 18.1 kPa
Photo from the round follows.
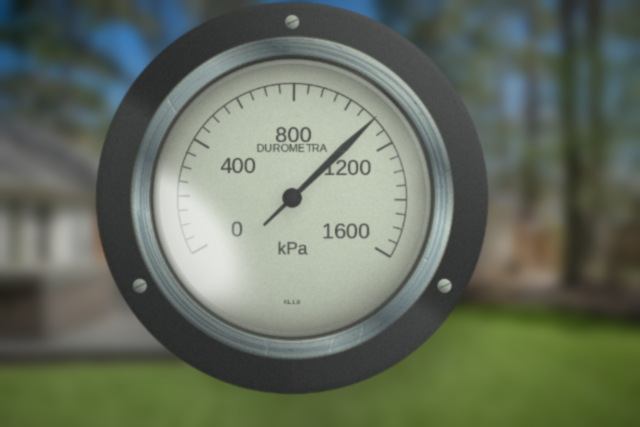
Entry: 1100 kPa
